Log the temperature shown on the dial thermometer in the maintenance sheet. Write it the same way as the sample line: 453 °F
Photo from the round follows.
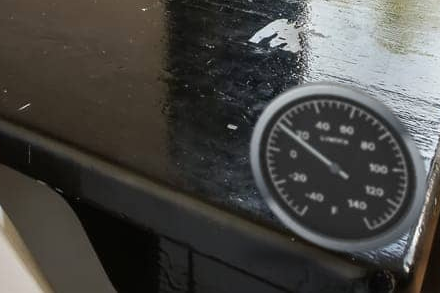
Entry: 16 °F
